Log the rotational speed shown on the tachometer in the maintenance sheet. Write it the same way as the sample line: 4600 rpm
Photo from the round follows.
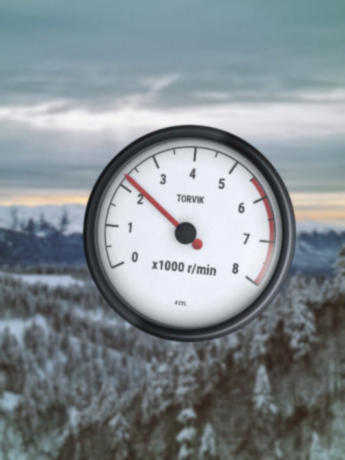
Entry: 2250 rpm
